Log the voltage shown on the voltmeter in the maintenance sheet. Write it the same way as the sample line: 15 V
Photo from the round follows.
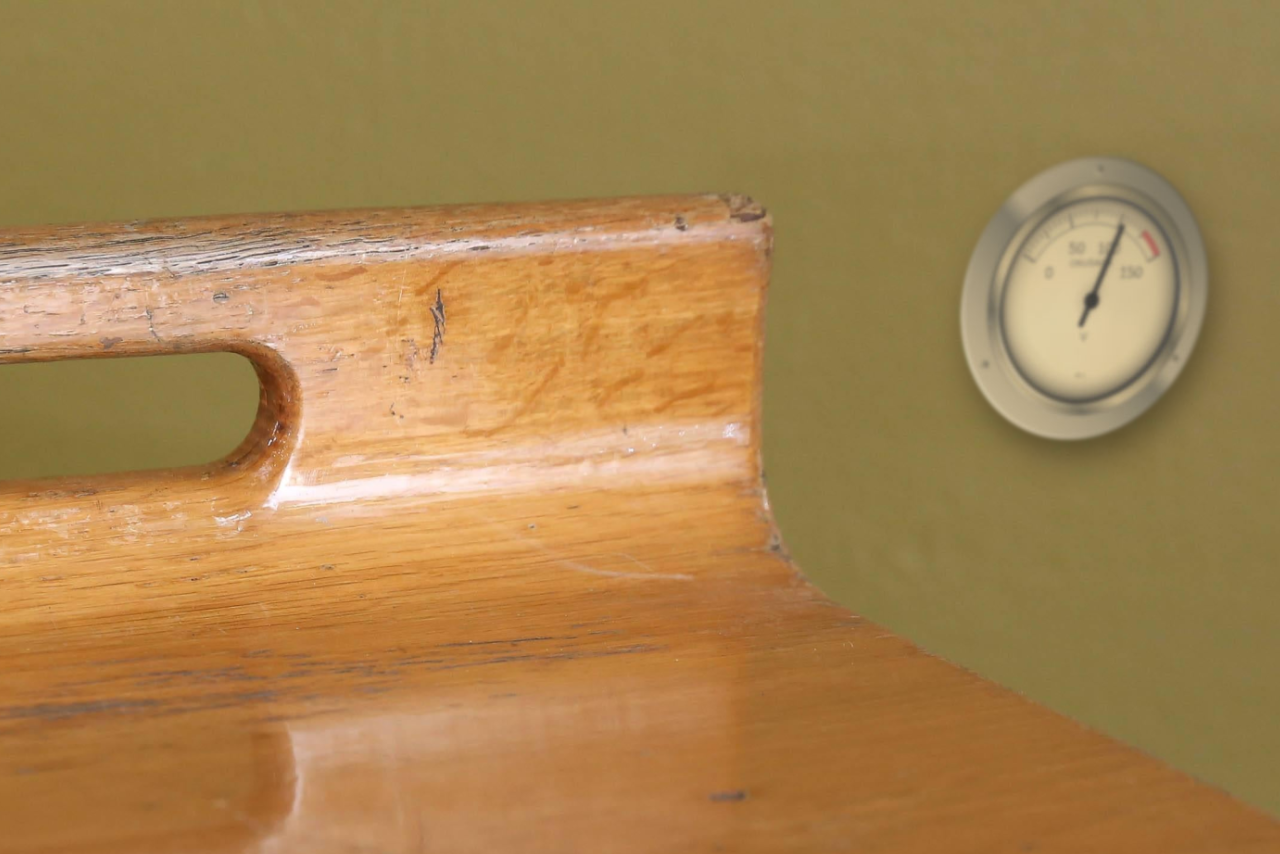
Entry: 100 V
